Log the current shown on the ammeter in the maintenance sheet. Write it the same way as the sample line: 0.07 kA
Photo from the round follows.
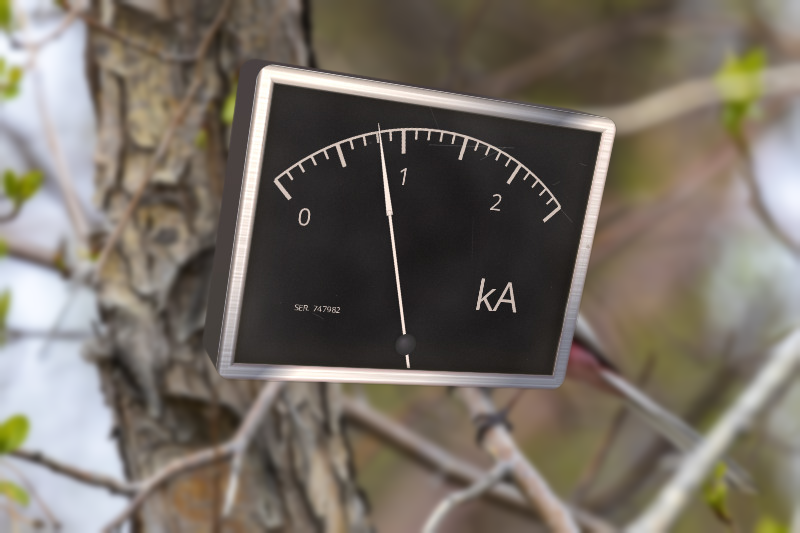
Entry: 0.8 kA
